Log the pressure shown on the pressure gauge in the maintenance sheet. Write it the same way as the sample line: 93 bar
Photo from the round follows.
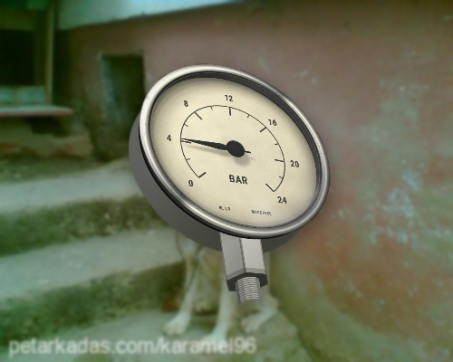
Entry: 4 bar
